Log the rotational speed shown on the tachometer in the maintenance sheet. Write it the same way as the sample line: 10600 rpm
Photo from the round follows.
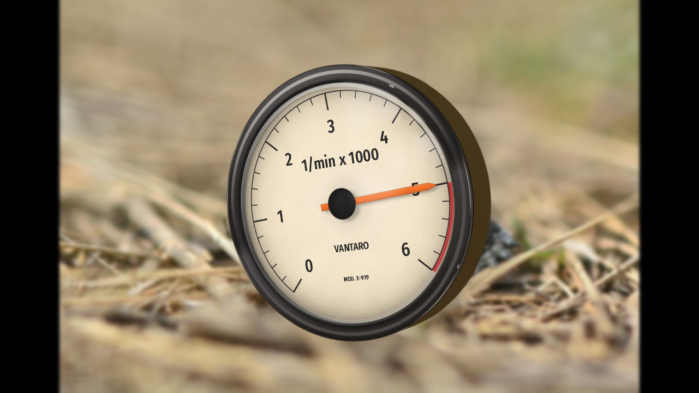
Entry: 5000 rpm
